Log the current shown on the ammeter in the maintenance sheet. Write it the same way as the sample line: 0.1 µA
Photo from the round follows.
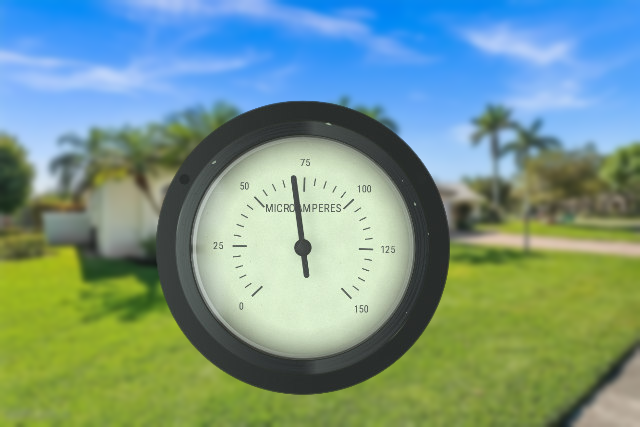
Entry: 70 µA
